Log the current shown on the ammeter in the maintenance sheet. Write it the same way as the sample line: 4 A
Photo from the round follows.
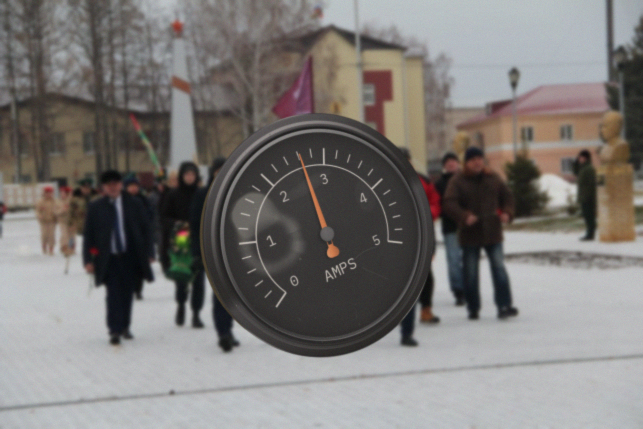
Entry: 2.6 A
